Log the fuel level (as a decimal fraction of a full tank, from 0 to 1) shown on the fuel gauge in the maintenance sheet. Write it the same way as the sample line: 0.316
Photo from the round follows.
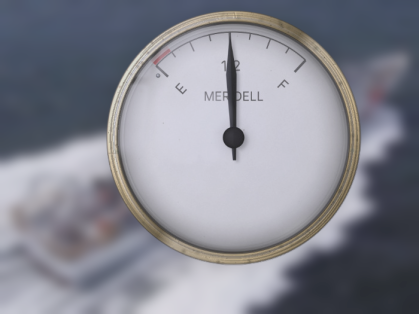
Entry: 0.5
